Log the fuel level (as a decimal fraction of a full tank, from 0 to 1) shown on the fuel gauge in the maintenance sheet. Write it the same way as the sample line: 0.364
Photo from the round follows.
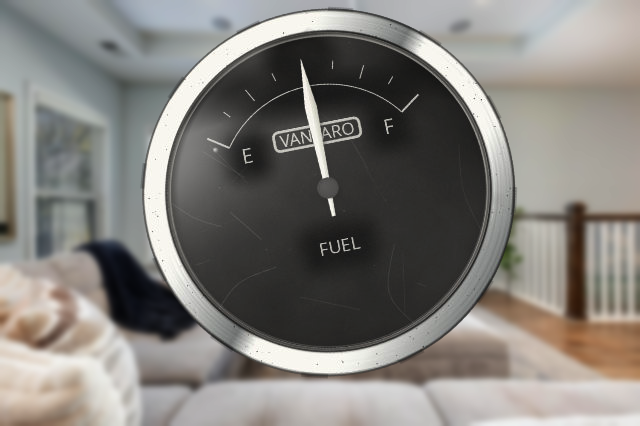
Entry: 0.5
